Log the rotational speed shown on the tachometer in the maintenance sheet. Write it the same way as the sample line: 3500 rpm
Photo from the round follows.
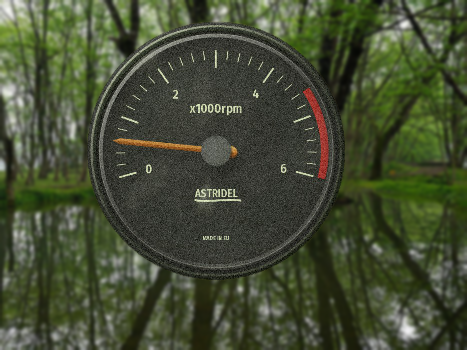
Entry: 600 rpm
